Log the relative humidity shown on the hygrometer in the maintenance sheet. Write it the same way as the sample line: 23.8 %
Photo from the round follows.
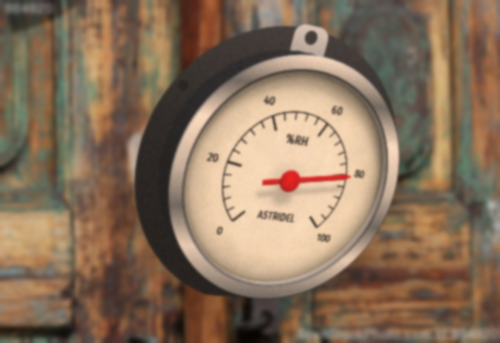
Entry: 80 %
